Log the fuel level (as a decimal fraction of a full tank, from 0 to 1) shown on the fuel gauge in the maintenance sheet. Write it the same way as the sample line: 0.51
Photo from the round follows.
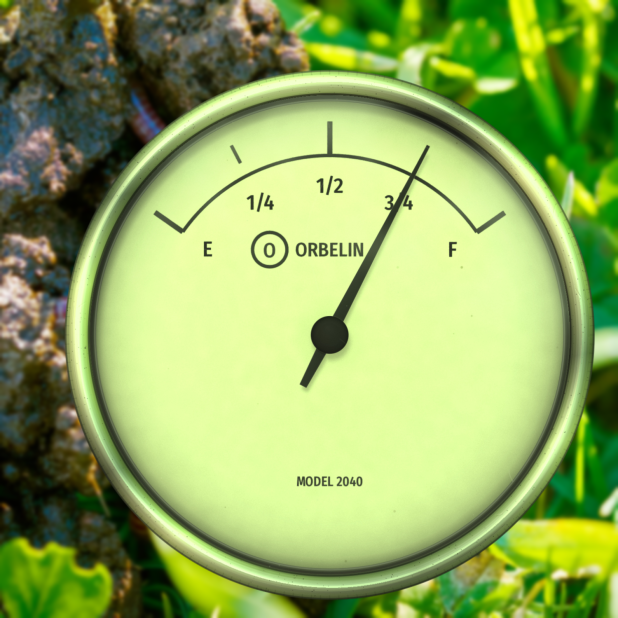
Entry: 0.75
